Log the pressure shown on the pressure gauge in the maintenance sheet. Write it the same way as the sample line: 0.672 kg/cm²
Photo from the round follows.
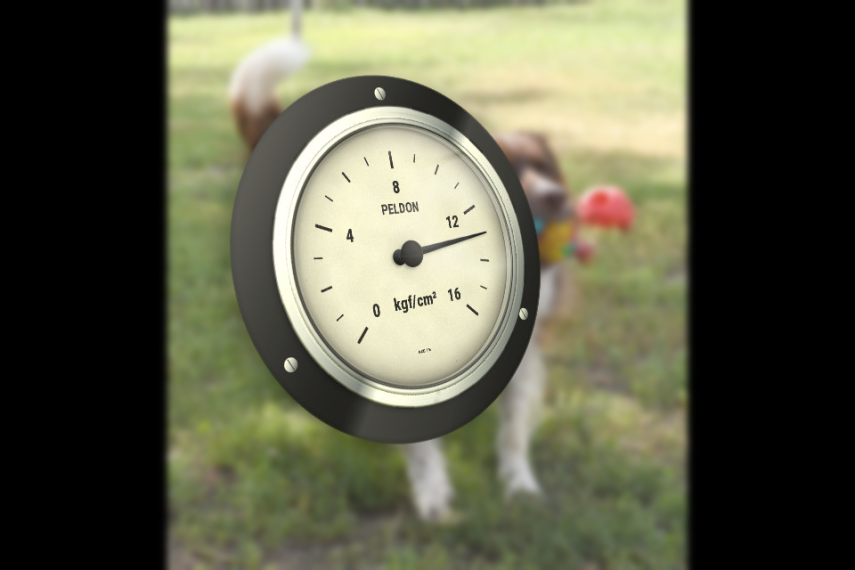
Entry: 13 kg/cm²
